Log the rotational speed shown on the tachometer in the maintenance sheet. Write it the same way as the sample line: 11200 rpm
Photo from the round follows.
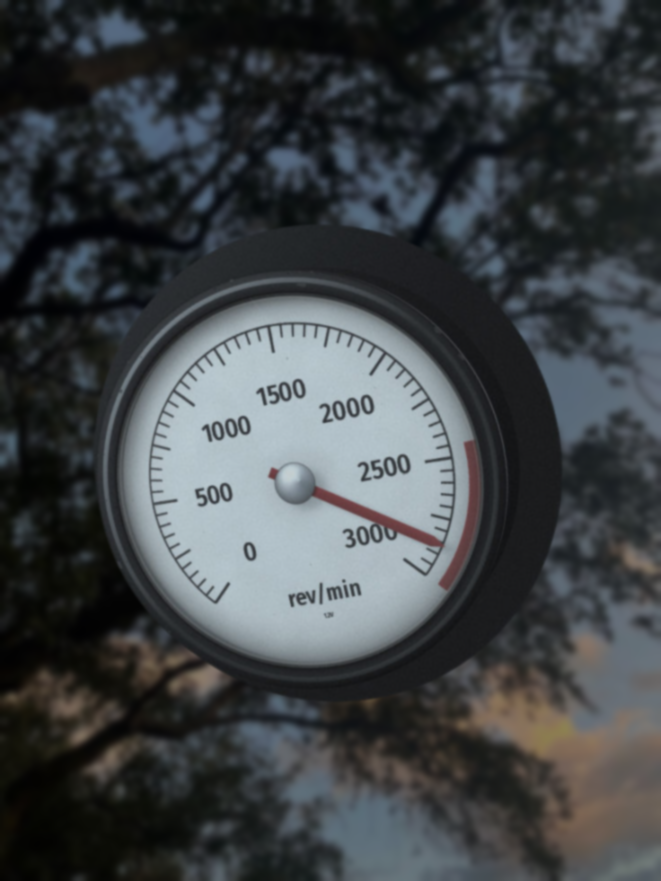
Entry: 2850 rpm
